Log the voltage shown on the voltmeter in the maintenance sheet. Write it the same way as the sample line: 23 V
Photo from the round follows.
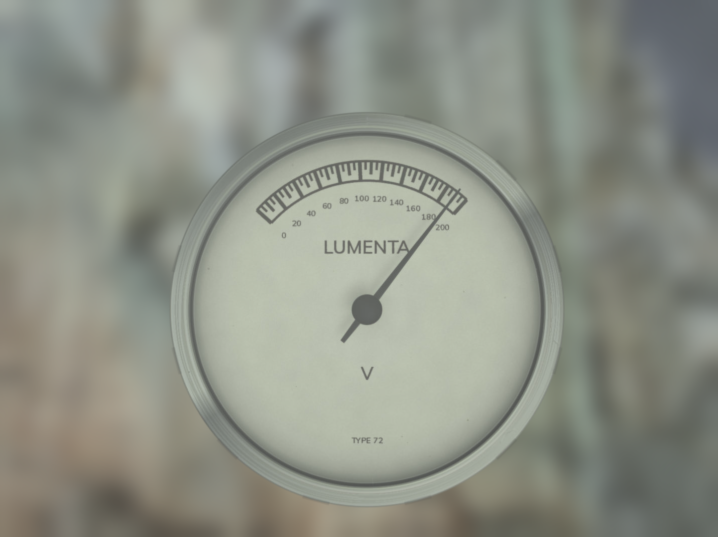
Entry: 190 V
